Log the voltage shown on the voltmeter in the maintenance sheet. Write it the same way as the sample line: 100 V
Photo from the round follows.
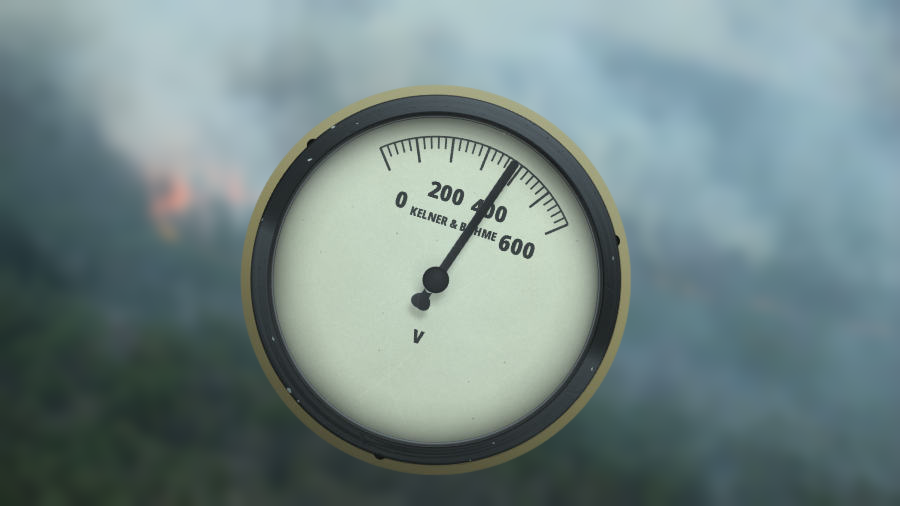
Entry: 380 V
